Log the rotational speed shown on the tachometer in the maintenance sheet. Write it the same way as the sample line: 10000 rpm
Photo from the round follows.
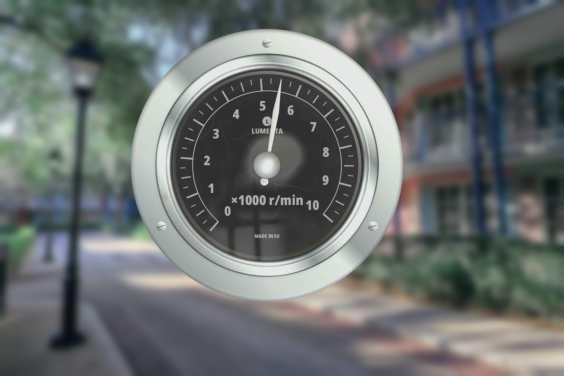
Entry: 5500 rpm
